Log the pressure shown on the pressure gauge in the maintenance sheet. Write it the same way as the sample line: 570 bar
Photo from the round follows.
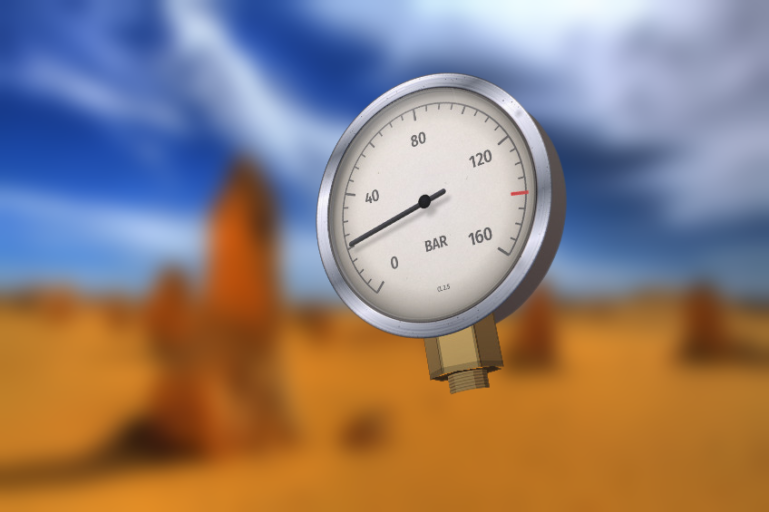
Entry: 20 bar
